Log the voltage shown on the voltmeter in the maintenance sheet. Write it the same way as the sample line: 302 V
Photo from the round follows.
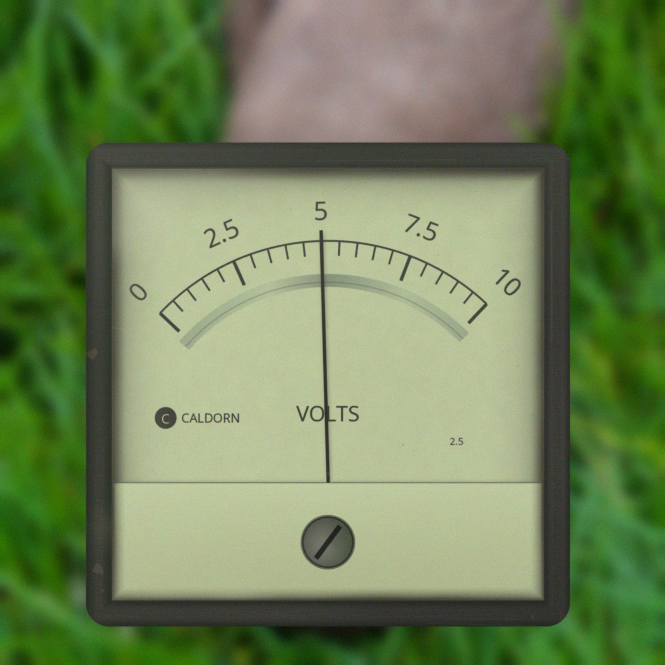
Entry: 5 V
